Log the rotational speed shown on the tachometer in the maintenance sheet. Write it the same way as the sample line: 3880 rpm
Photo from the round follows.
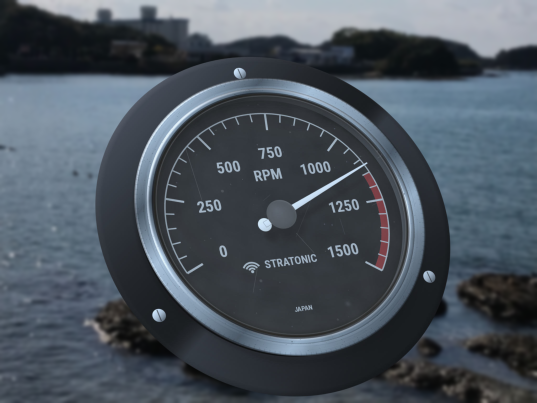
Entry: 1125 rpm
